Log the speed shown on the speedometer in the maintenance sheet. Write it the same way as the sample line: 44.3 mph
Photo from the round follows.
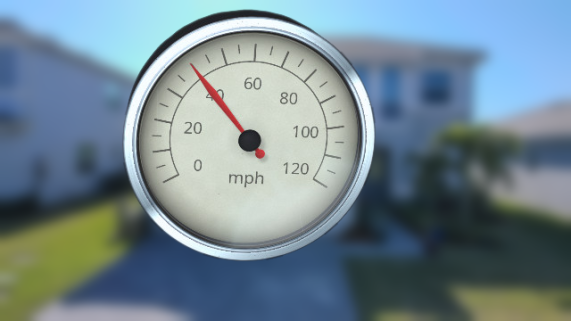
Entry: 40 mph
